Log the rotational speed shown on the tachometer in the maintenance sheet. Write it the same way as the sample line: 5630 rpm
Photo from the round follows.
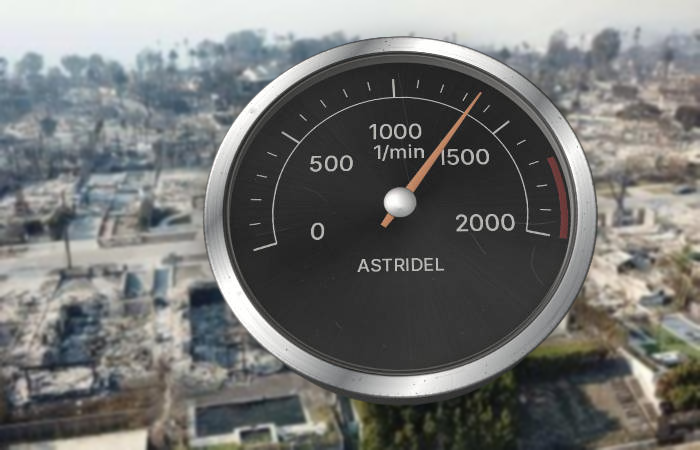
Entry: 1350 rpm
